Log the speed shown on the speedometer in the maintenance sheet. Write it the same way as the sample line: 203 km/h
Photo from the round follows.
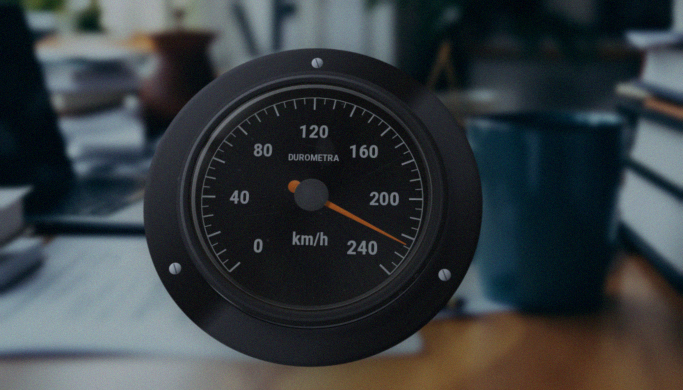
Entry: 225 km/h
